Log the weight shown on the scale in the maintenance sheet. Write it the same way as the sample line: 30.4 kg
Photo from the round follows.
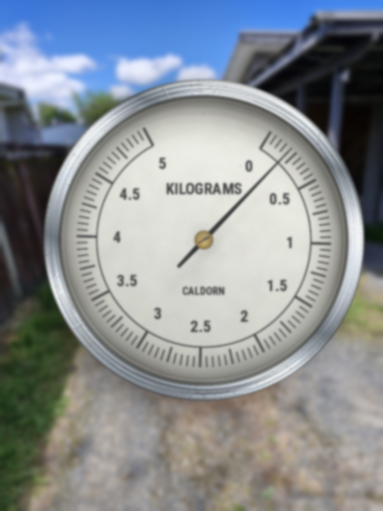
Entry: 0.2 kg
